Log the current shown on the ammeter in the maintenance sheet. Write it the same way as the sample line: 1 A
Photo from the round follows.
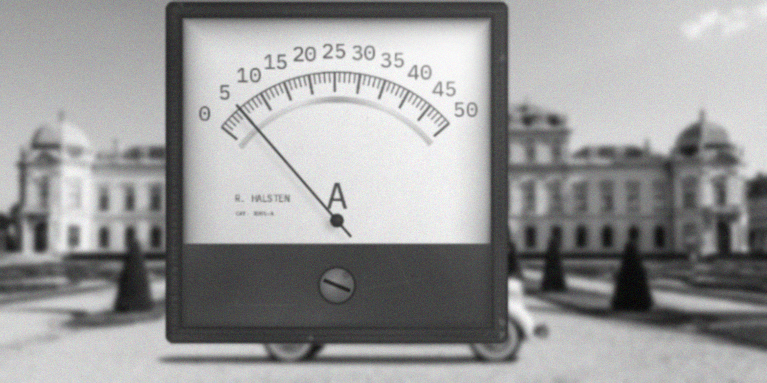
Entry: 5 A
